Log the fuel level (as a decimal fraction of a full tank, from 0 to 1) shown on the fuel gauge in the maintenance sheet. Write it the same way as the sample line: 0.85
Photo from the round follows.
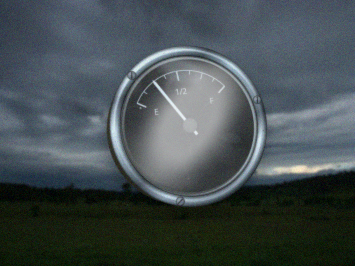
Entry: 0.25
